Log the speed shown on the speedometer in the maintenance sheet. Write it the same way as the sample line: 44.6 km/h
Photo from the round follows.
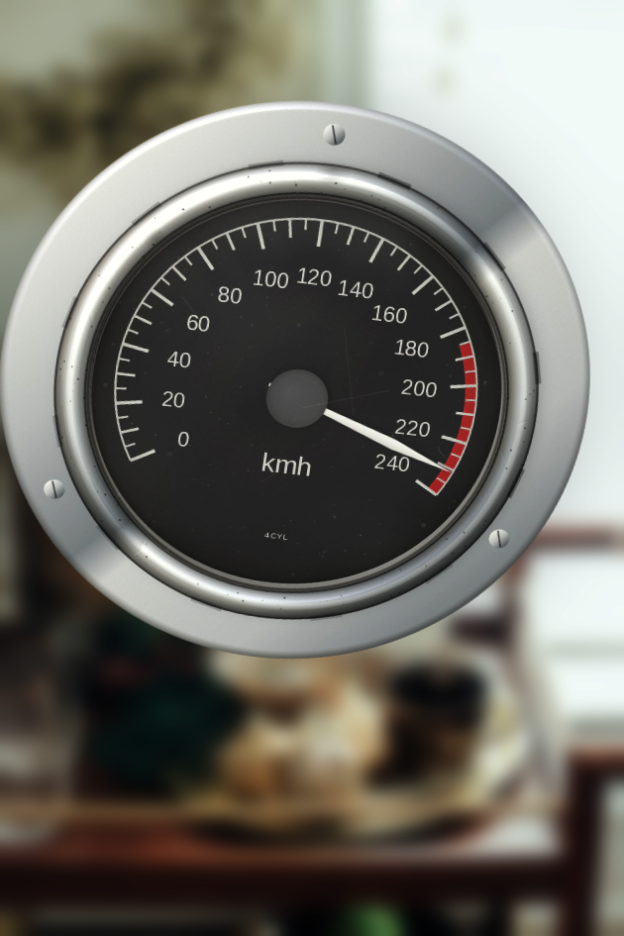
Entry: 230 km/h
